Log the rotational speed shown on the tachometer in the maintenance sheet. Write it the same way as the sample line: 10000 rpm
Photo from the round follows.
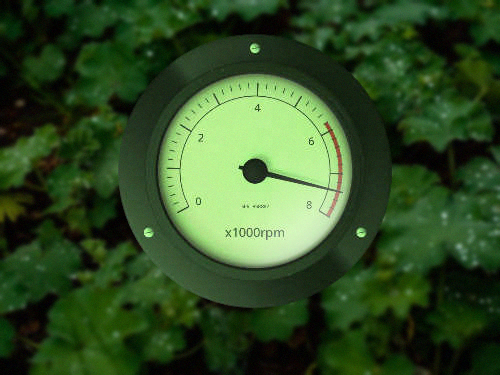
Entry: 7400 rpm
